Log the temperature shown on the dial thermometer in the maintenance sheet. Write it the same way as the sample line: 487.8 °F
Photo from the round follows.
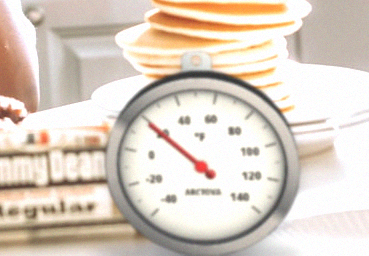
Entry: 20 °F
